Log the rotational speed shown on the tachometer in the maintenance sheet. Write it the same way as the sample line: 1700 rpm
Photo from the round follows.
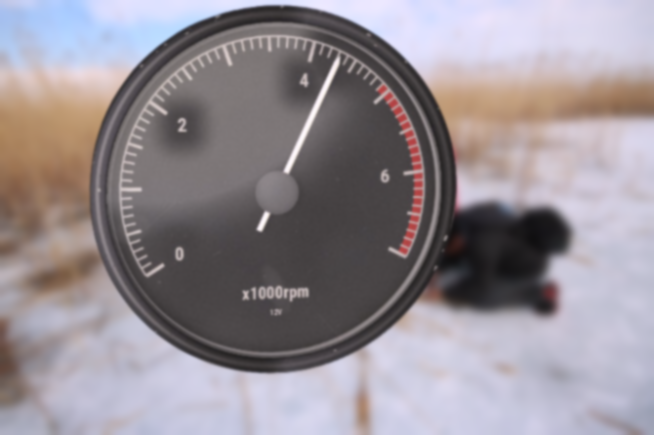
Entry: 4300 rpm
